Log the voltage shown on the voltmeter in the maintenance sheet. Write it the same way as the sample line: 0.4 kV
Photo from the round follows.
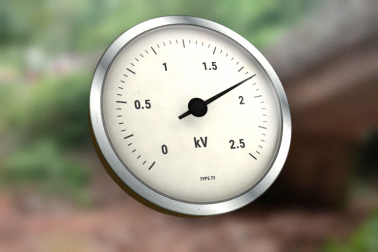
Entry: 1.85 kV
